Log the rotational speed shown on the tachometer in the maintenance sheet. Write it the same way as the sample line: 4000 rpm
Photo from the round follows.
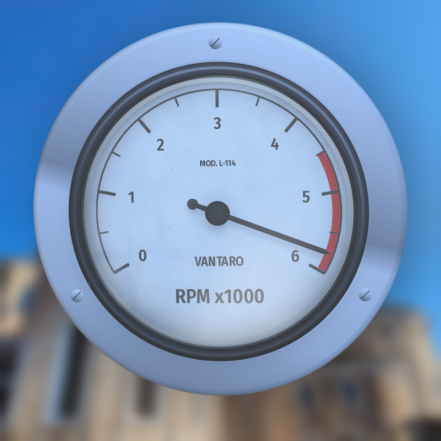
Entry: 5750 rpm
